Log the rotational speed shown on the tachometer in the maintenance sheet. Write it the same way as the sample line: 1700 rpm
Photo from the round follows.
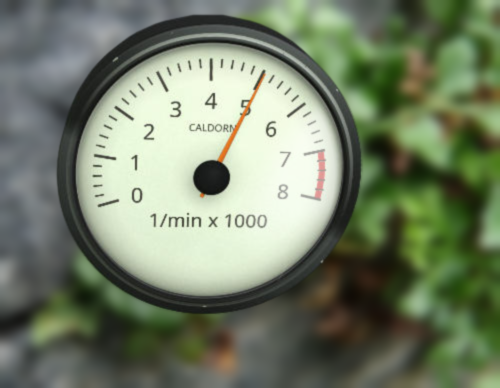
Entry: 5000 rpm
